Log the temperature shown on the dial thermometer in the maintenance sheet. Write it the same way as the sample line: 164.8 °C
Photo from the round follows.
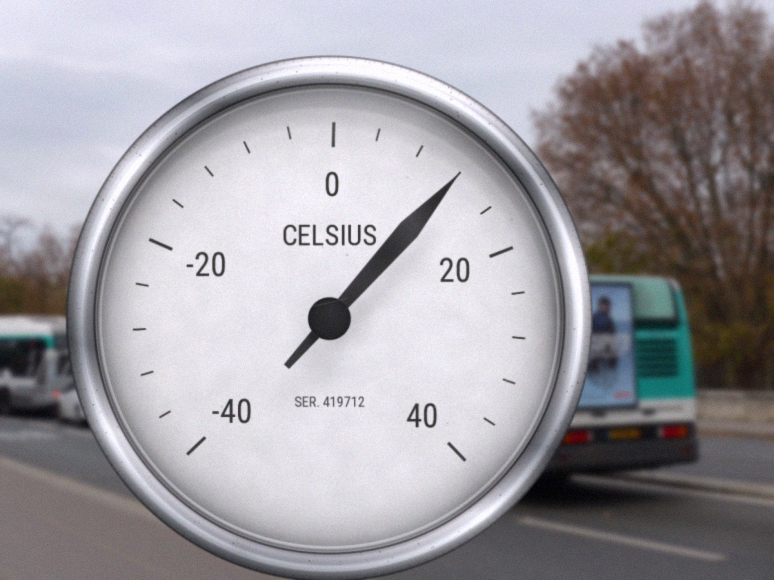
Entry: 12 °C
